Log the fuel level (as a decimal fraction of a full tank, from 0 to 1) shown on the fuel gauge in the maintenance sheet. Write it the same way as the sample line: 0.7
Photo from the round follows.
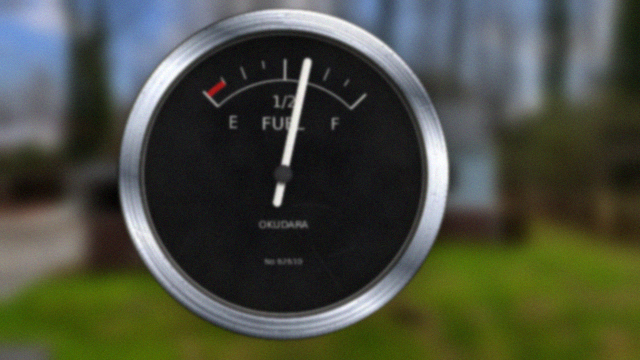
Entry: 0.625
